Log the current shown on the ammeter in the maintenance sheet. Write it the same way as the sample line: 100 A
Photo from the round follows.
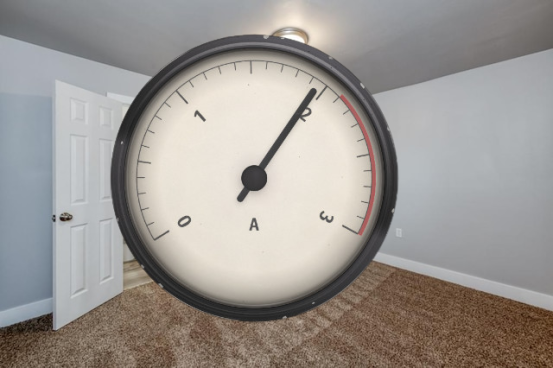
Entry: 1.95 A
